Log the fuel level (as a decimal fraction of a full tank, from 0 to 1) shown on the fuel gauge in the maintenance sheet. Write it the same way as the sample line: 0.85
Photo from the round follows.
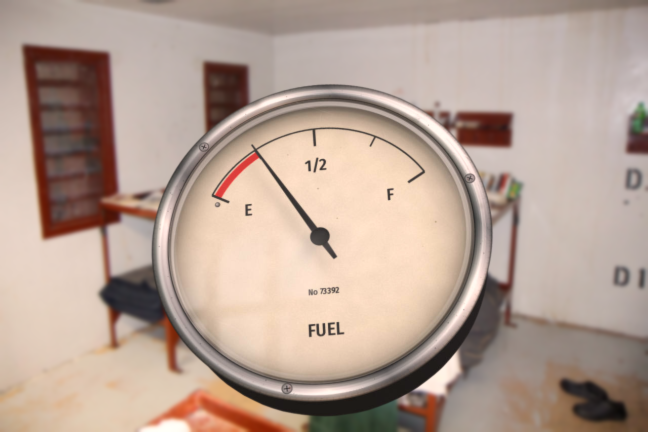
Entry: 0.25
